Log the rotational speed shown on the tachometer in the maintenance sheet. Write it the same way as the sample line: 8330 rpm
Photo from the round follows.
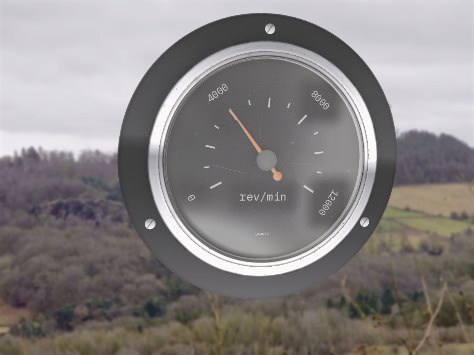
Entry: 4000 rpm
